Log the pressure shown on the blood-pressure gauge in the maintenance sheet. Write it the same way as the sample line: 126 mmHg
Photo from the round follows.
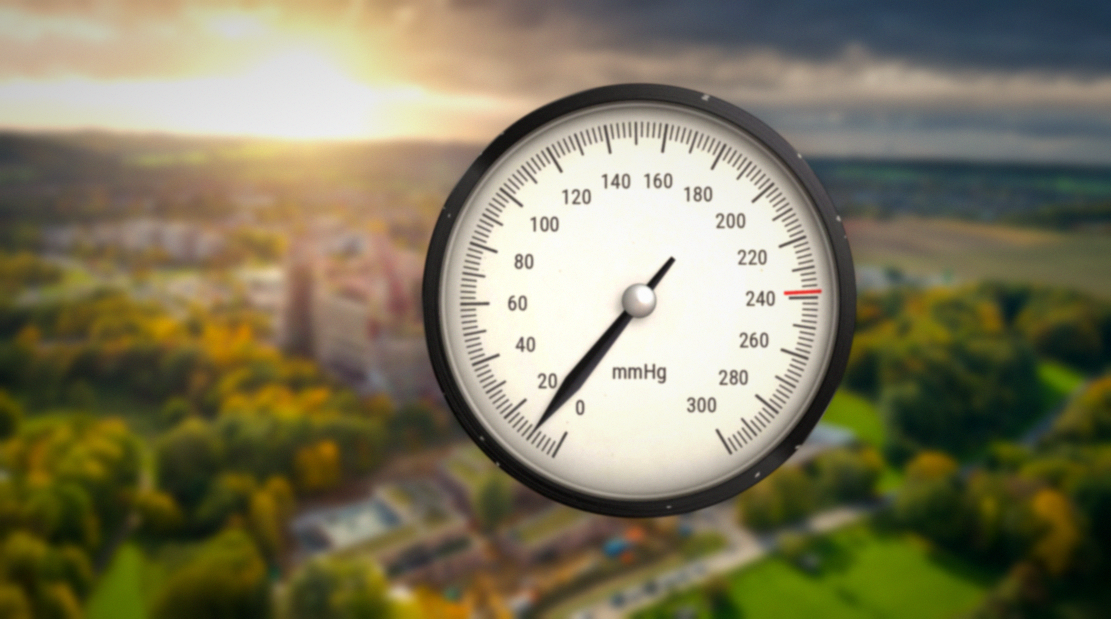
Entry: 10 mmHg
